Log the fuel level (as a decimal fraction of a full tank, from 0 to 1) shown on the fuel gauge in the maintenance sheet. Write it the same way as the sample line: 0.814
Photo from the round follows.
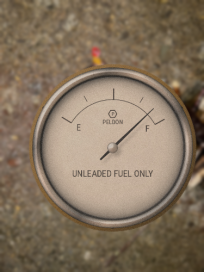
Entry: 0.875
